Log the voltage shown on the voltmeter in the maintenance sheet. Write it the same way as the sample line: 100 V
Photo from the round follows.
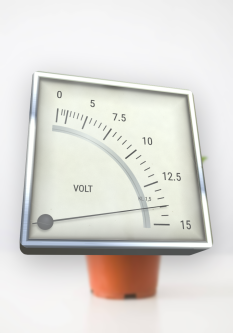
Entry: 14 V
